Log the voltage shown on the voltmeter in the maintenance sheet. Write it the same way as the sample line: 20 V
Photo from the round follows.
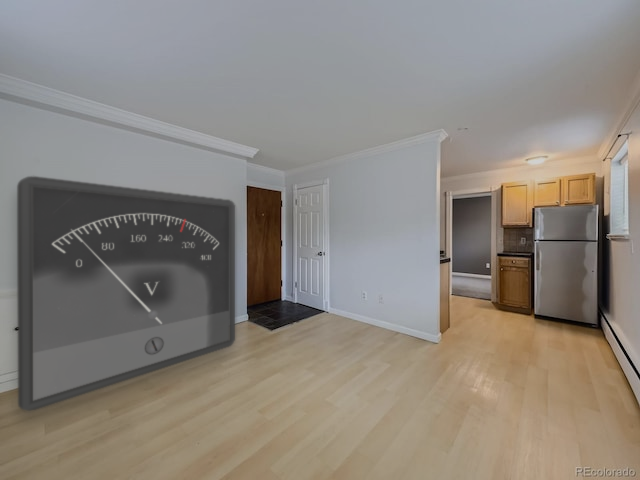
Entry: 40 V
